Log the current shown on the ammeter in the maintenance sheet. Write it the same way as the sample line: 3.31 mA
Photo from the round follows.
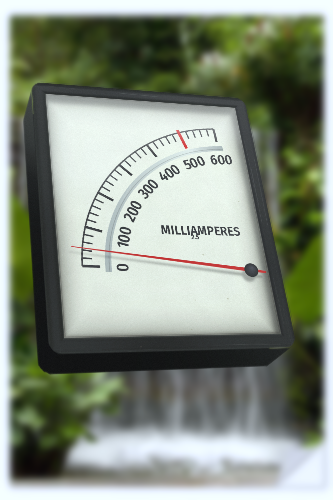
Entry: 40 mA
